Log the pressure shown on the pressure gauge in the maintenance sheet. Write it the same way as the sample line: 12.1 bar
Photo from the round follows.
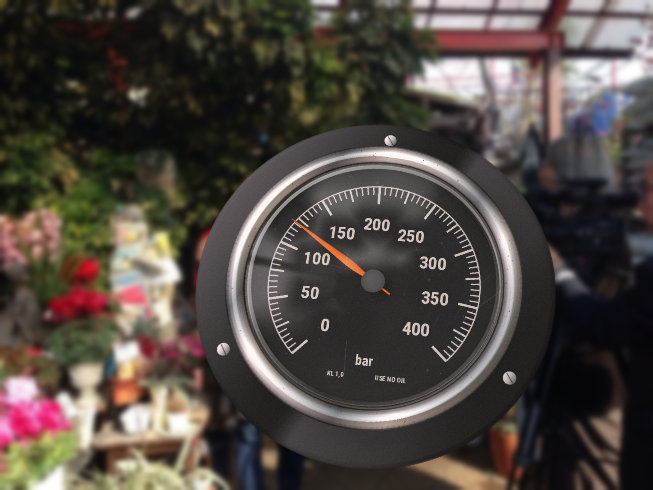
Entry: 120 bar
